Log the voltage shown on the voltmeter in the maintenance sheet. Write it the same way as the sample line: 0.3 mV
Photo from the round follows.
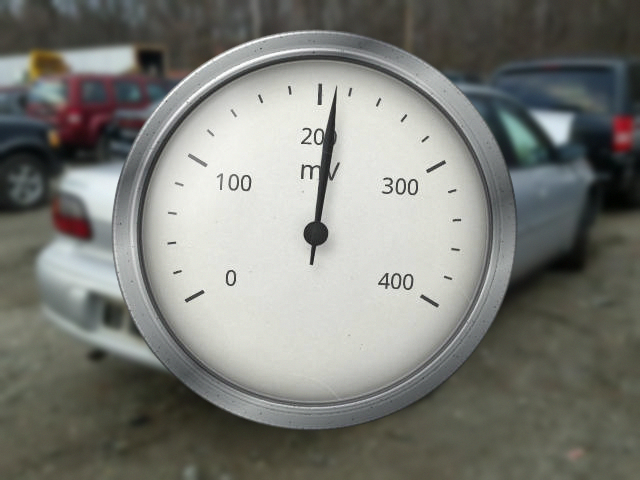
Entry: 210 mV
